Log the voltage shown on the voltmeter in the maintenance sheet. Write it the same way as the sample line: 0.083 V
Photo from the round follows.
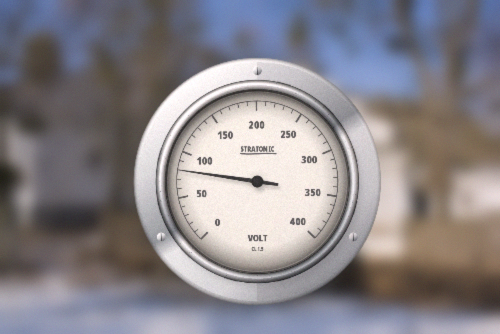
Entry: 80 V
